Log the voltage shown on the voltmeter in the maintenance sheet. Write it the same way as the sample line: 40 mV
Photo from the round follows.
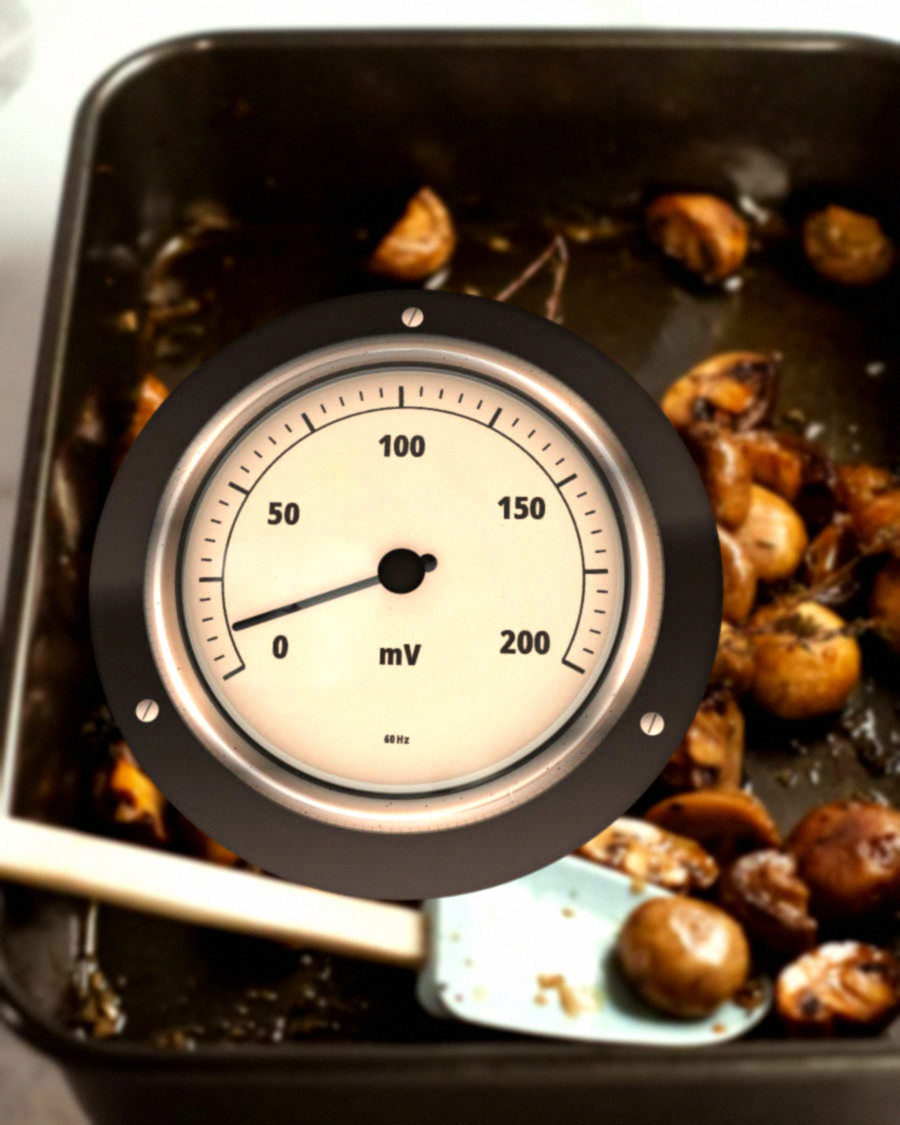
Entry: 10 mV
